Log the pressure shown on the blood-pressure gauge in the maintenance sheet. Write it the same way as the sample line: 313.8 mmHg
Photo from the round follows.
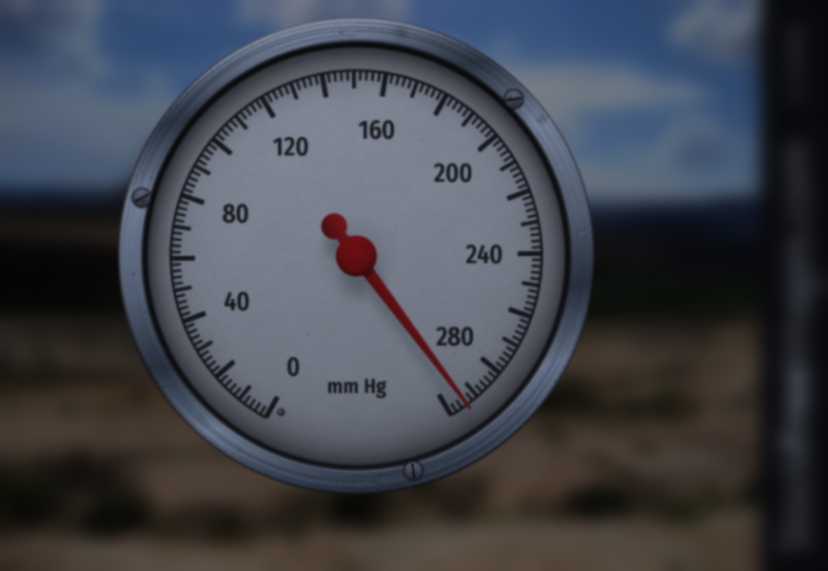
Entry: 294 mmHg
